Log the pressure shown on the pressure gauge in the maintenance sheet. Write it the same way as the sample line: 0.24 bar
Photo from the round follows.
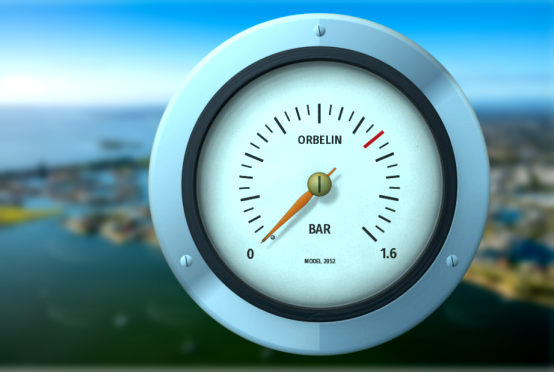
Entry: 0 bar
